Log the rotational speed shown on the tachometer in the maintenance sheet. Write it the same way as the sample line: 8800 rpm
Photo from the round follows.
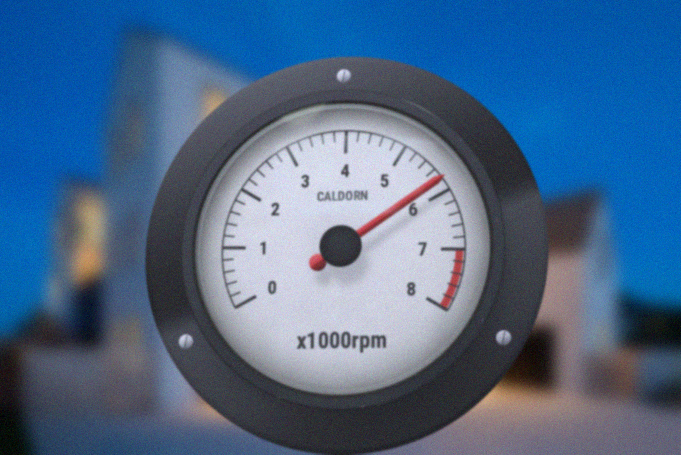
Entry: 5800 rpm
